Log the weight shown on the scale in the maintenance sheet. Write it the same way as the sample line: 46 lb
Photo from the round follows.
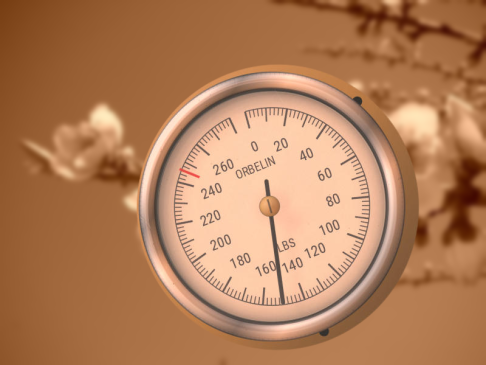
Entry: 150 lb
